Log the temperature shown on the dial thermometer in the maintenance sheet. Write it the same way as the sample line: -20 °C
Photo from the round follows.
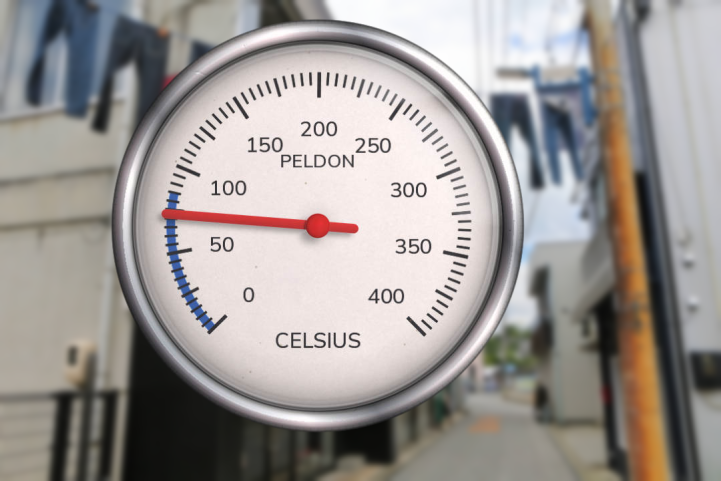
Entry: 72.5 °C
